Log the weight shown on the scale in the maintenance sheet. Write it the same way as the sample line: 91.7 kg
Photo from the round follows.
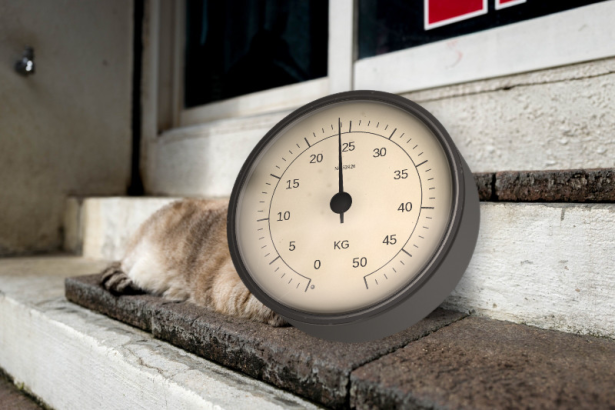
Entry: 24 kg
